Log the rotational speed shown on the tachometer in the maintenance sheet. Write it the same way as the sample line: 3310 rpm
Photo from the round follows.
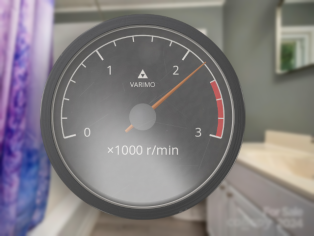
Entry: 2200 rpm
